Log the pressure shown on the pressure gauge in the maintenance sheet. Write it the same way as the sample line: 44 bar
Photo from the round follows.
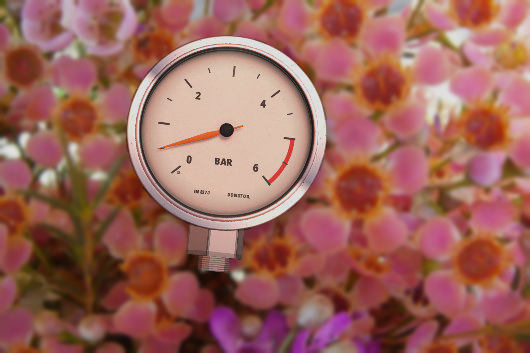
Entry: 0.5 bar
